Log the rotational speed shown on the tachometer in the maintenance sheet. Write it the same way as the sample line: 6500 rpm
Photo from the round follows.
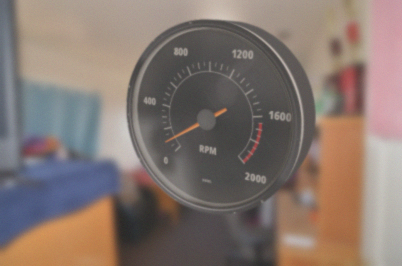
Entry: 100 rpm
